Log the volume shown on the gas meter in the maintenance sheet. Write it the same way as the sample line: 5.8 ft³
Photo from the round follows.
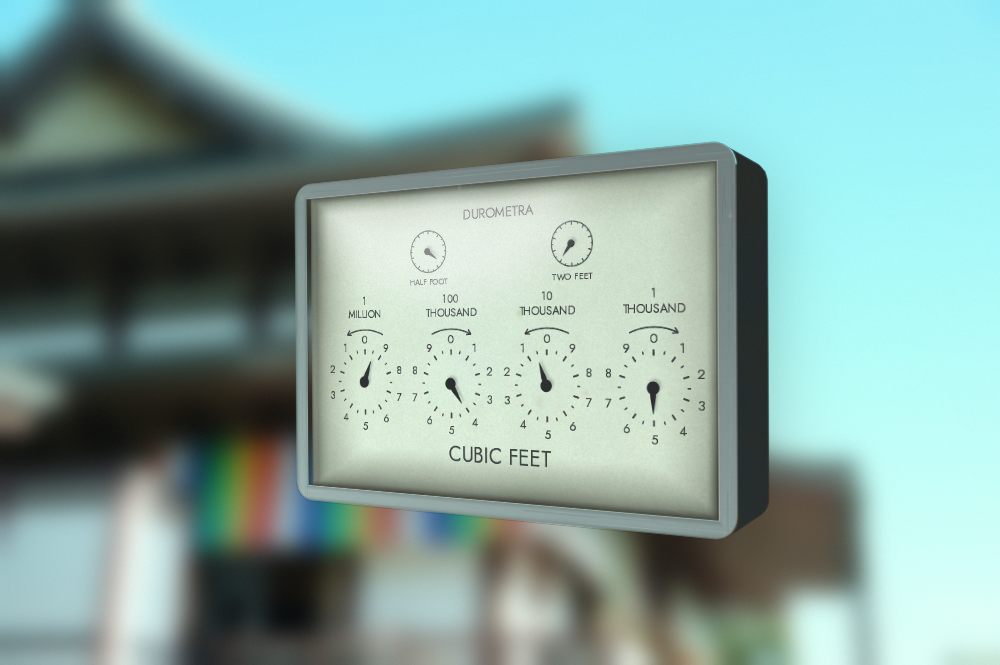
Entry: 940500 ft³
